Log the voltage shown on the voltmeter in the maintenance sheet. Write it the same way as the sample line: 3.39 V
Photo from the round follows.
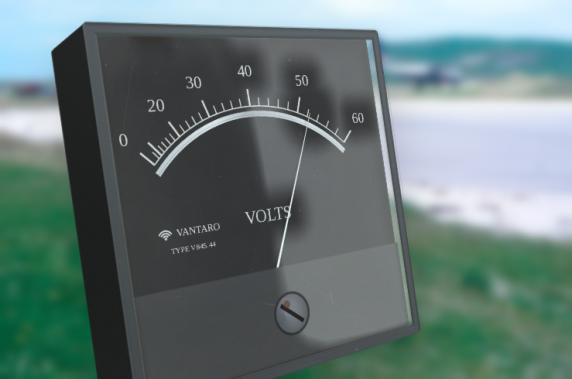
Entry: 52 V
